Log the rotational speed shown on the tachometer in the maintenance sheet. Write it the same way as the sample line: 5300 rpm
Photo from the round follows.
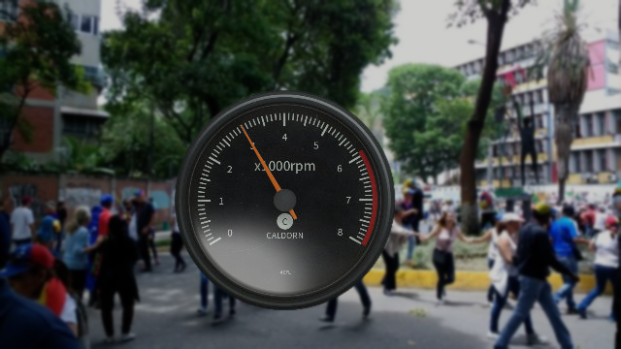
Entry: 3000 rpm
